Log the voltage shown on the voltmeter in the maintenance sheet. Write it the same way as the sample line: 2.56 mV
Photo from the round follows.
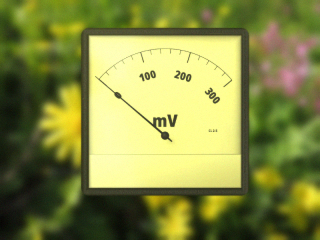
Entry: 0 mV
